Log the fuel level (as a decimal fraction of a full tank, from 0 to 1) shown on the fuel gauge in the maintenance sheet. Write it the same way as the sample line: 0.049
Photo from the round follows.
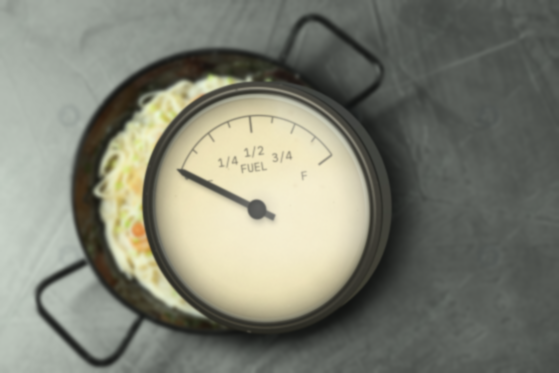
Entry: 0
